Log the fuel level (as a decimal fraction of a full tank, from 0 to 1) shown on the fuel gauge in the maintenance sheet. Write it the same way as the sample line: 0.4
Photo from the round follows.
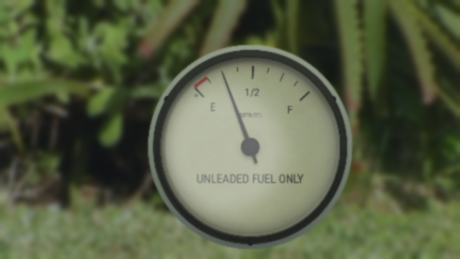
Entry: 0.25
